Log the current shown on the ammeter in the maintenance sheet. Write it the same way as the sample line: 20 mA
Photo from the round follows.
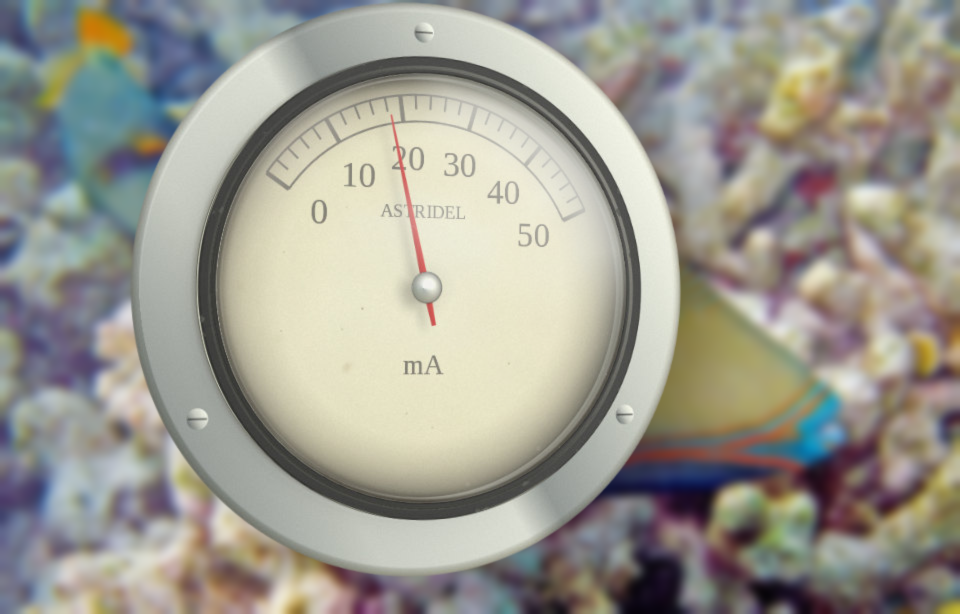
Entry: 18 mA
